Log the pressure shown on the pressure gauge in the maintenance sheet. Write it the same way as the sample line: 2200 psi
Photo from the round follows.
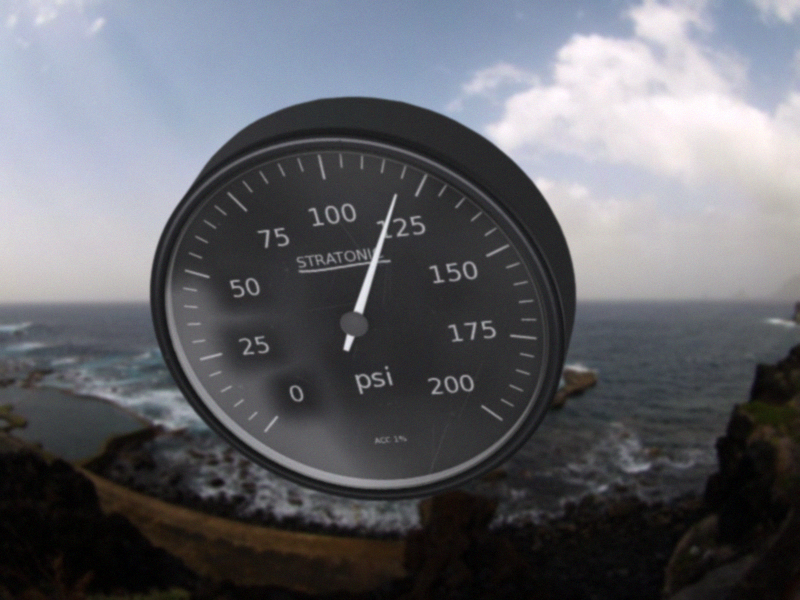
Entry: 120 psi
